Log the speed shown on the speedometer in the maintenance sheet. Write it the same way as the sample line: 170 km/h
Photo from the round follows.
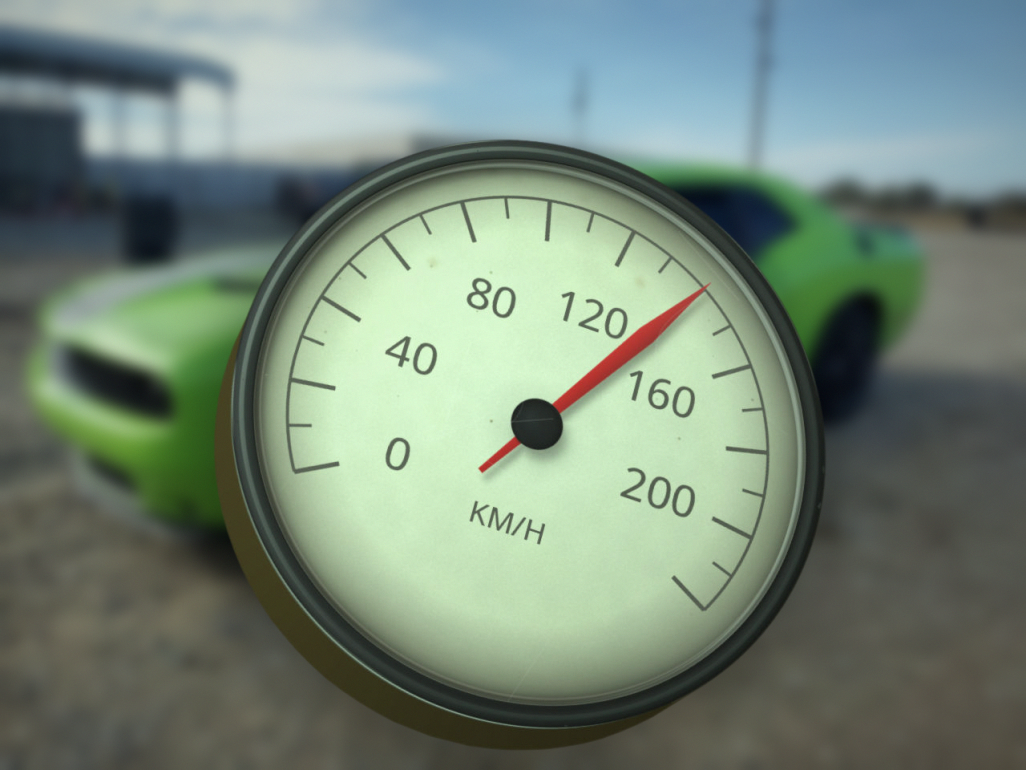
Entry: 140 km/h
